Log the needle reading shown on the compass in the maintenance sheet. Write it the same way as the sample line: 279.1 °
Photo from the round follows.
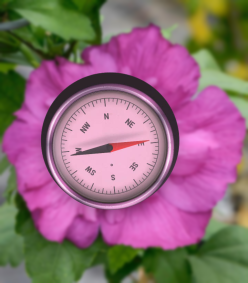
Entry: 85 °
